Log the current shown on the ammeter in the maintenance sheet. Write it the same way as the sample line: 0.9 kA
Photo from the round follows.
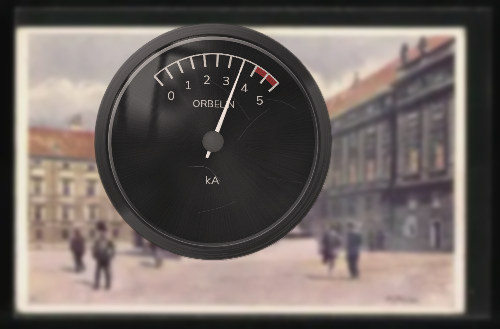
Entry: 3.5 kA
